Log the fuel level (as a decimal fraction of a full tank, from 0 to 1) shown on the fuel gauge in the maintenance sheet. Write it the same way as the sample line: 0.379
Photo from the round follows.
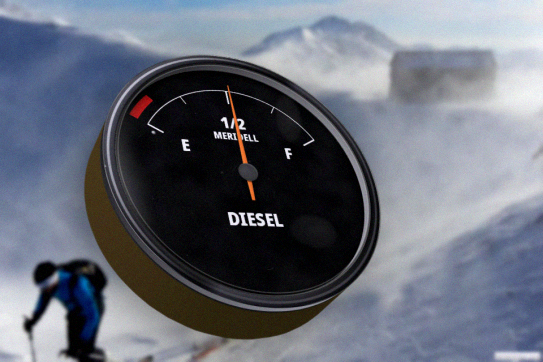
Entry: 0.5
